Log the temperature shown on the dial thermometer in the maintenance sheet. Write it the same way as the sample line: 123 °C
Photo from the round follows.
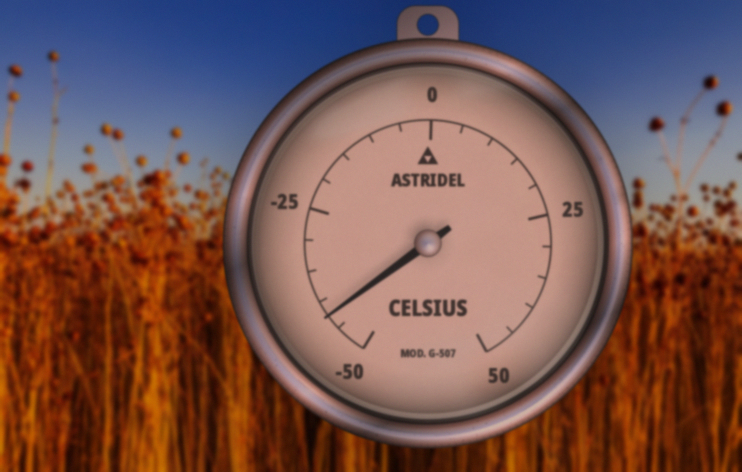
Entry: -42.5 °C
